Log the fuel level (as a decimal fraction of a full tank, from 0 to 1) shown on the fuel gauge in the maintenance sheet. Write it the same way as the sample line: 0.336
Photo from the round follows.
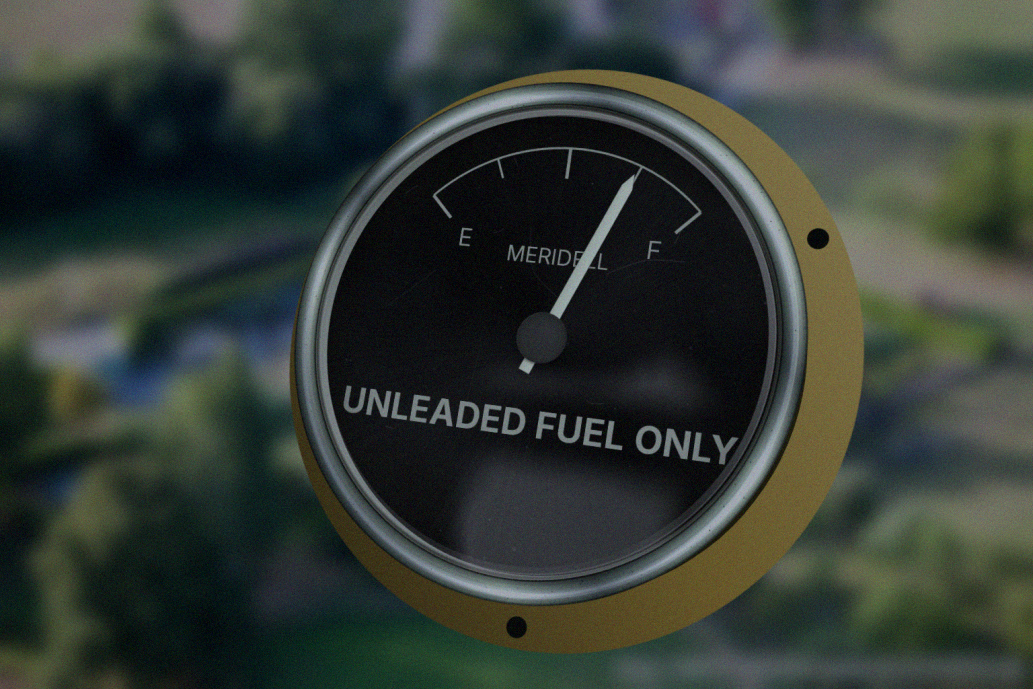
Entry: 0.75
